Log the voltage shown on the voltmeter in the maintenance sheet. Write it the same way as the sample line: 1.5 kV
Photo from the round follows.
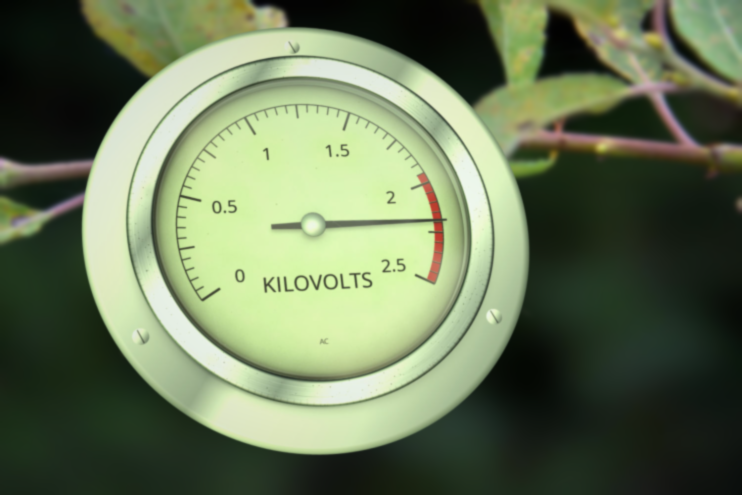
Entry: 2.2 kV
